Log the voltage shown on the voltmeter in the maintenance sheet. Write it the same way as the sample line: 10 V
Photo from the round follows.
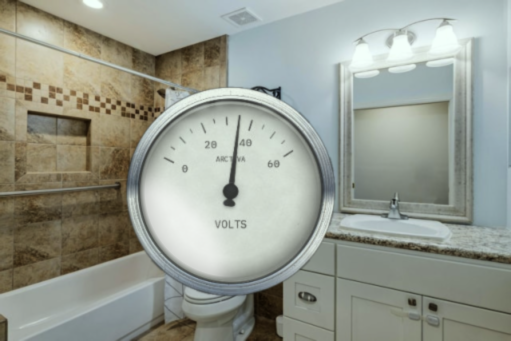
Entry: 35 V
